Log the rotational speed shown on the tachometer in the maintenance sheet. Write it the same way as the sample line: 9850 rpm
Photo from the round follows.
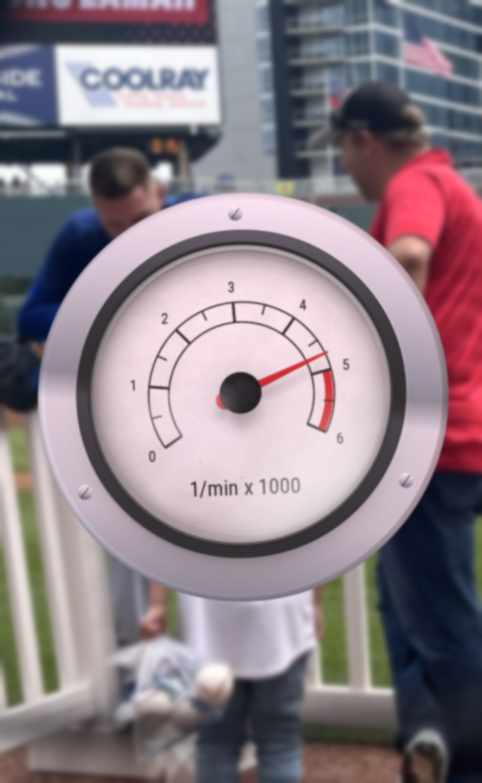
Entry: 4750 rpm
